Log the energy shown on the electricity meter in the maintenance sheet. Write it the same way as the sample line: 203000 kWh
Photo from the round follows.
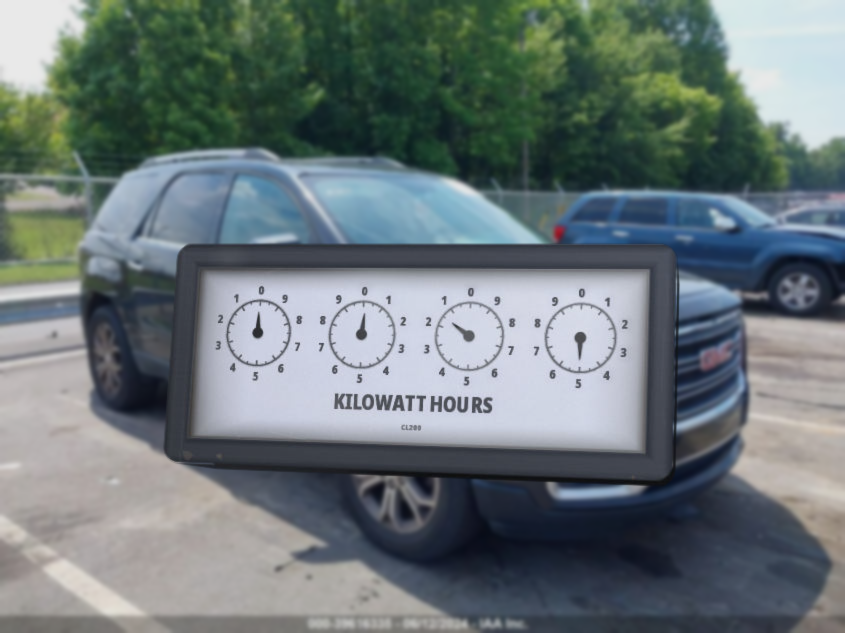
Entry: 15 kWh
